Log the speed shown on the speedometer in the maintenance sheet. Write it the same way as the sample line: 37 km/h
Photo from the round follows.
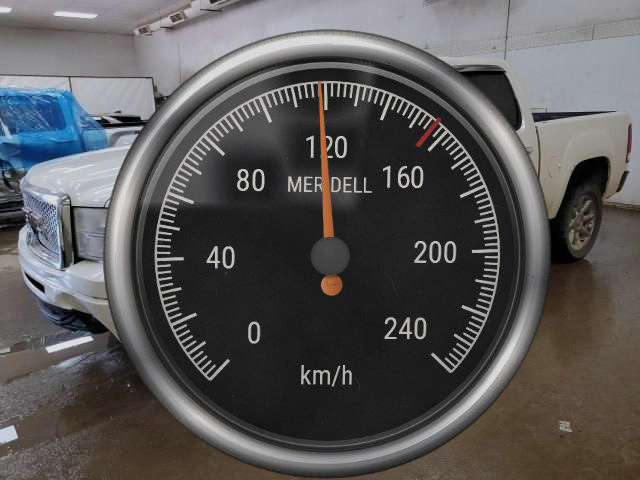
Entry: 118 km/h
